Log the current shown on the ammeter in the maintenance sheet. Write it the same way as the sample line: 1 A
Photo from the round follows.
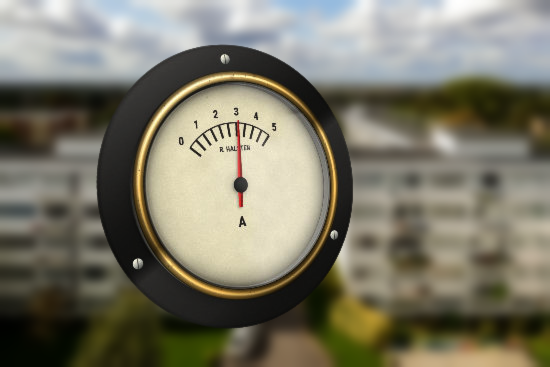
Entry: 3 A
